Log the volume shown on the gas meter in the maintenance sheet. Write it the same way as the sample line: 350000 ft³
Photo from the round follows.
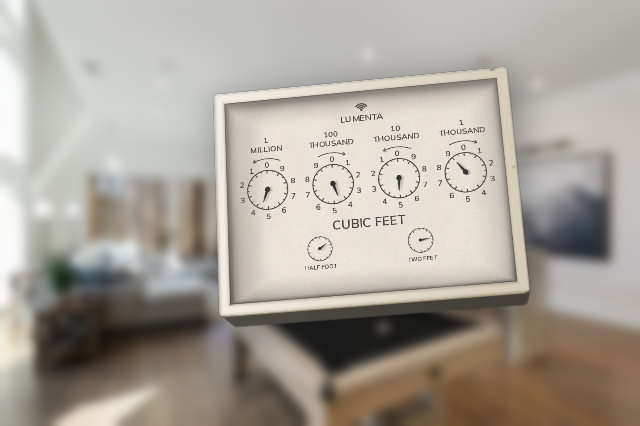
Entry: 444900 ft³
